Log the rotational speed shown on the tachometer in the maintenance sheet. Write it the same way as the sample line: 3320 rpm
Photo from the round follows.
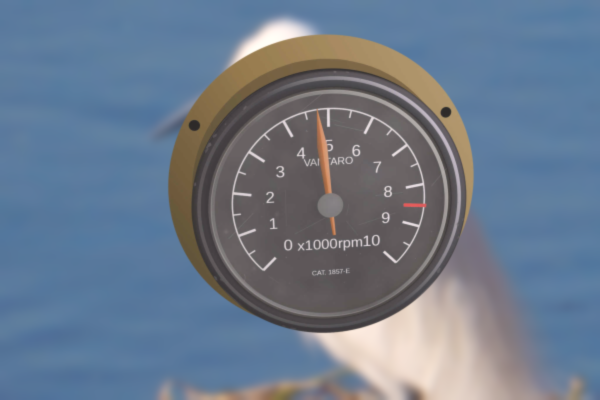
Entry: 4750 rpm
